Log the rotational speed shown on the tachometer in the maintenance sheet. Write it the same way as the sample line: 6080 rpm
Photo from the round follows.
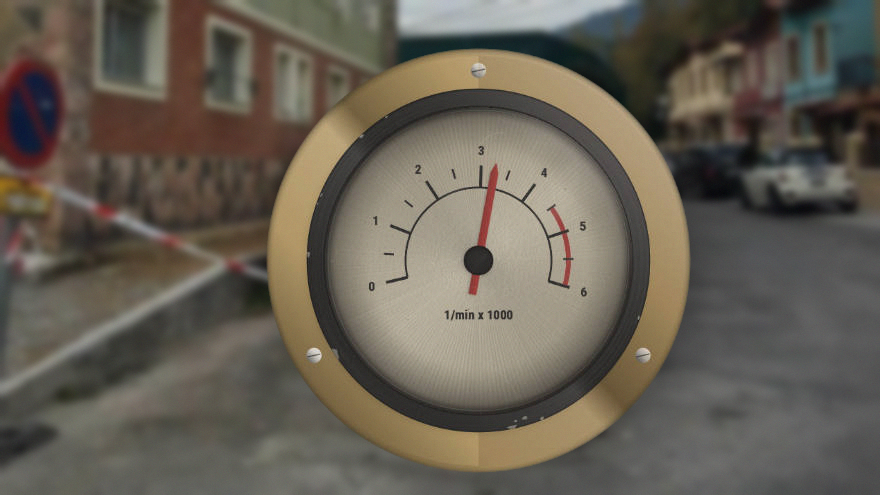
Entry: 3250 rpm
